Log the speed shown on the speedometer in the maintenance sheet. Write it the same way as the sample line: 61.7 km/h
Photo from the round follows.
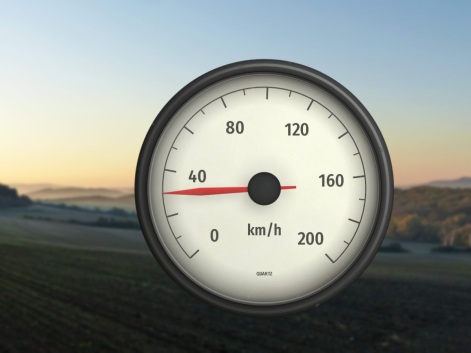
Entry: 30 km/h
